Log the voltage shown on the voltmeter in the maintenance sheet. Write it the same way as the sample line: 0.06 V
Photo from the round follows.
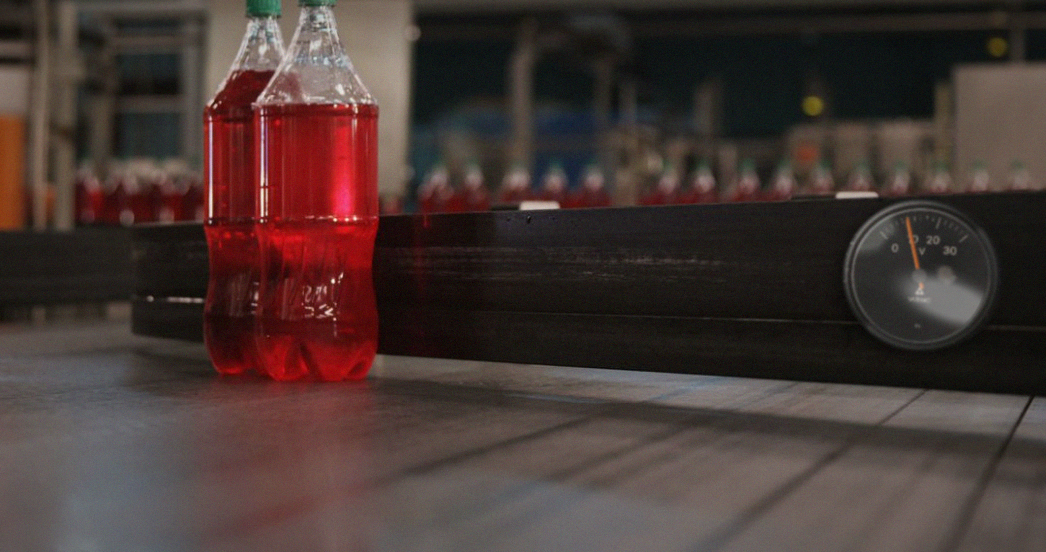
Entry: 10 V
